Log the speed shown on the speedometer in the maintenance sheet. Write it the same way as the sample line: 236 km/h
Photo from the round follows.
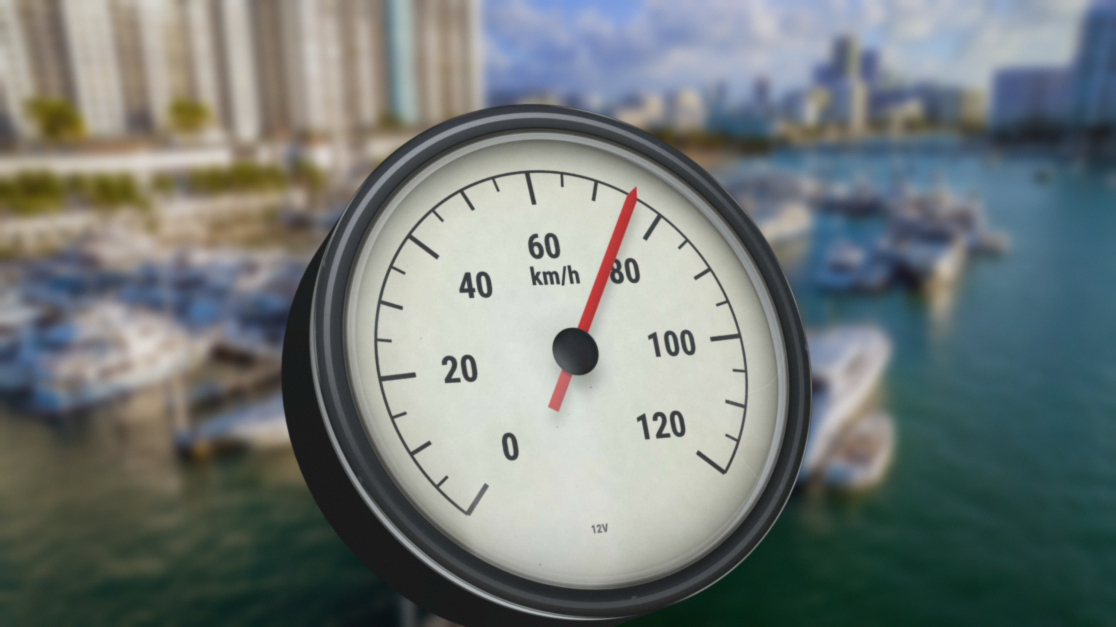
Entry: 75 km/h
